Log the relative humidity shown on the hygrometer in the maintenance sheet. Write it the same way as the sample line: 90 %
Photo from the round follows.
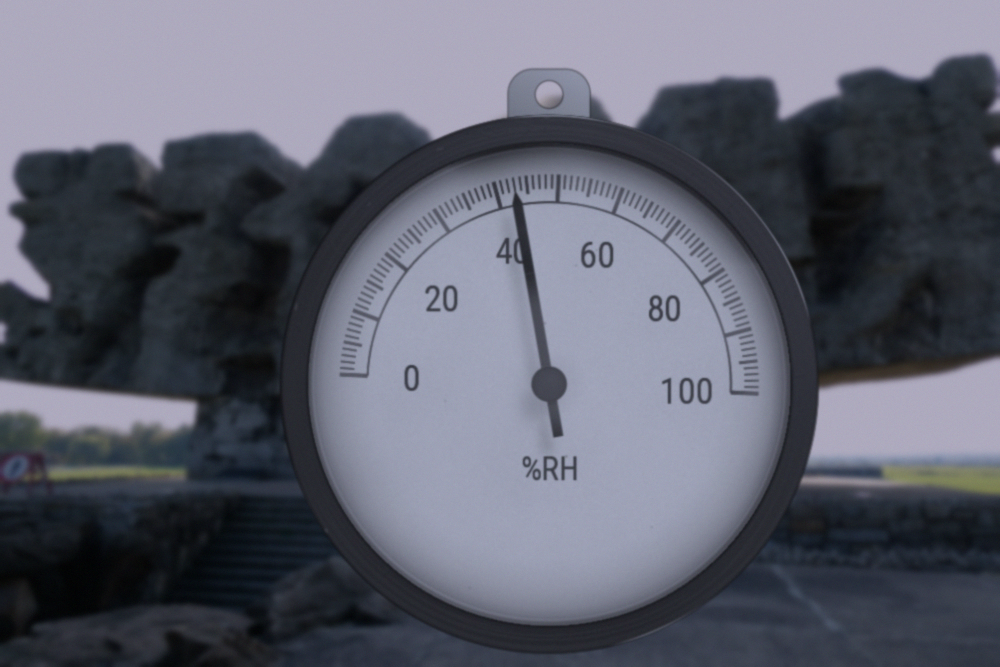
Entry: 43 %
